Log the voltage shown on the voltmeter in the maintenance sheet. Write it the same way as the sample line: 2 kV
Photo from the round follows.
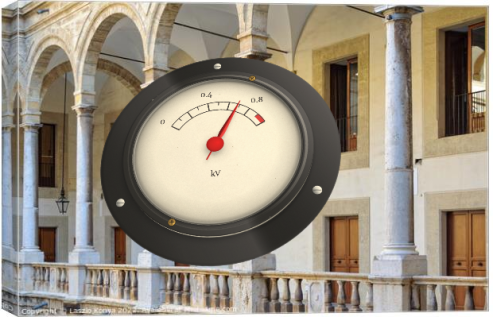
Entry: 0.7 kV
